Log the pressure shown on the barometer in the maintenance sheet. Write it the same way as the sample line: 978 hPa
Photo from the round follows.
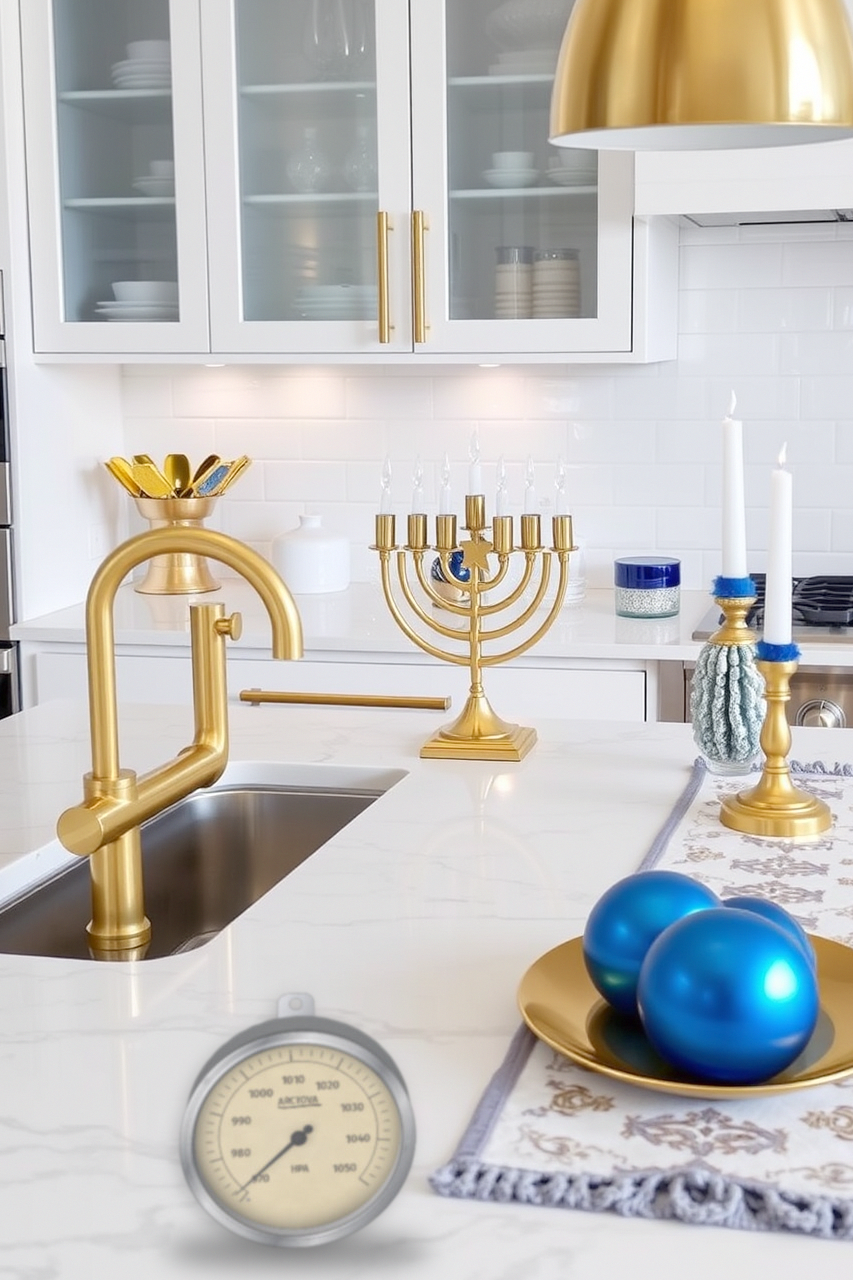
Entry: 972 hPa
